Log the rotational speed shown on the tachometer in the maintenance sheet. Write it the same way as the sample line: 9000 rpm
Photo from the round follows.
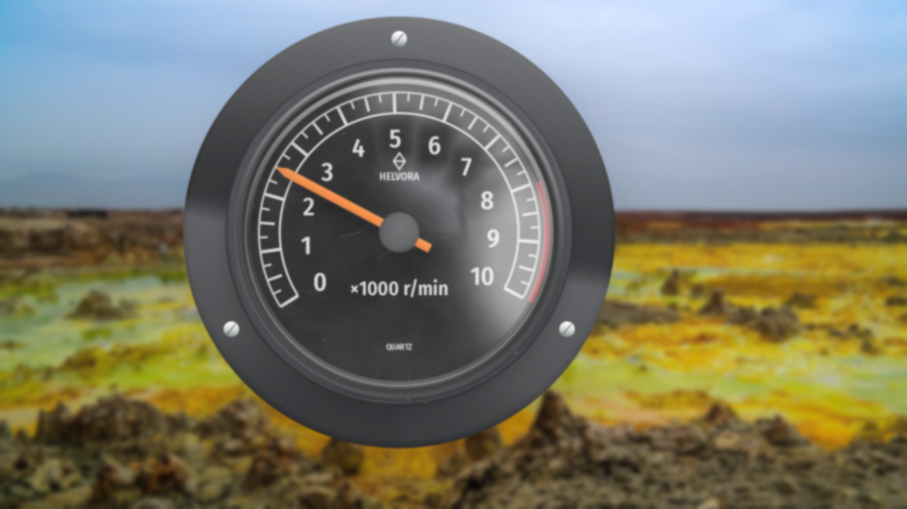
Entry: 2500 rpm
